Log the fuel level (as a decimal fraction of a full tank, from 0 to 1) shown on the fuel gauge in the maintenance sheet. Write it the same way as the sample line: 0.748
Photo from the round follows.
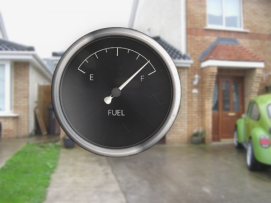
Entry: 0.875
